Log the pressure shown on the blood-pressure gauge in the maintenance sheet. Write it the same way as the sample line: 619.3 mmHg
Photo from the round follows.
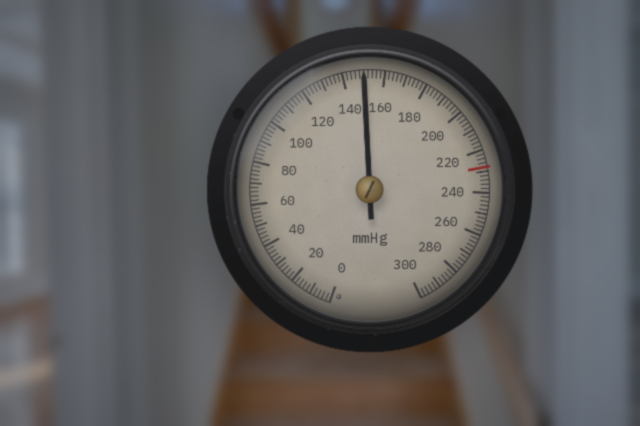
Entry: 150 mmHg
